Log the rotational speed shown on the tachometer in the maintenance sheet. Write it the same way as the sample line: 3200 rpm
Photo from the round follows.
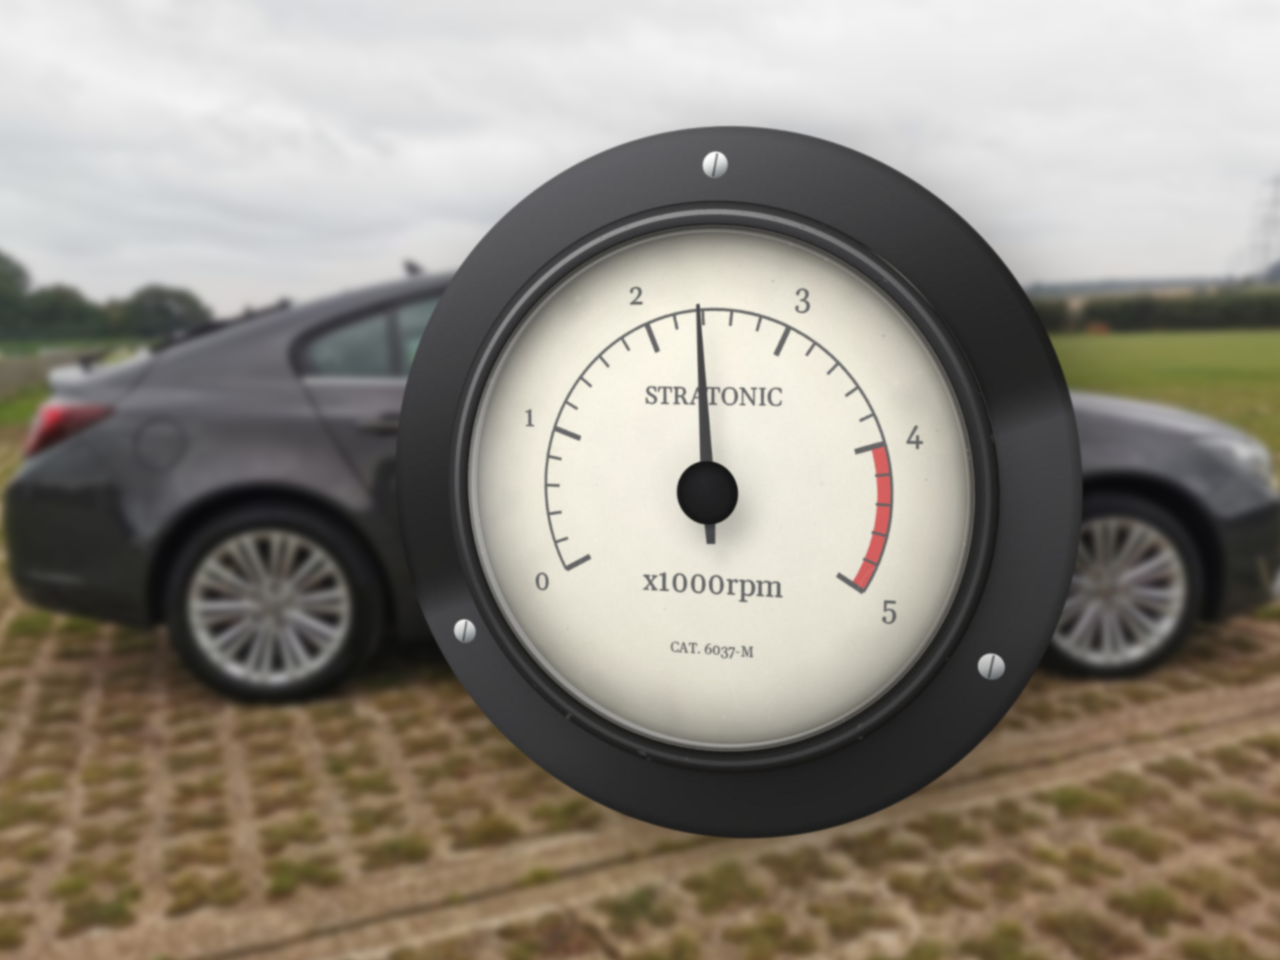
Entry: 2400 rpm
